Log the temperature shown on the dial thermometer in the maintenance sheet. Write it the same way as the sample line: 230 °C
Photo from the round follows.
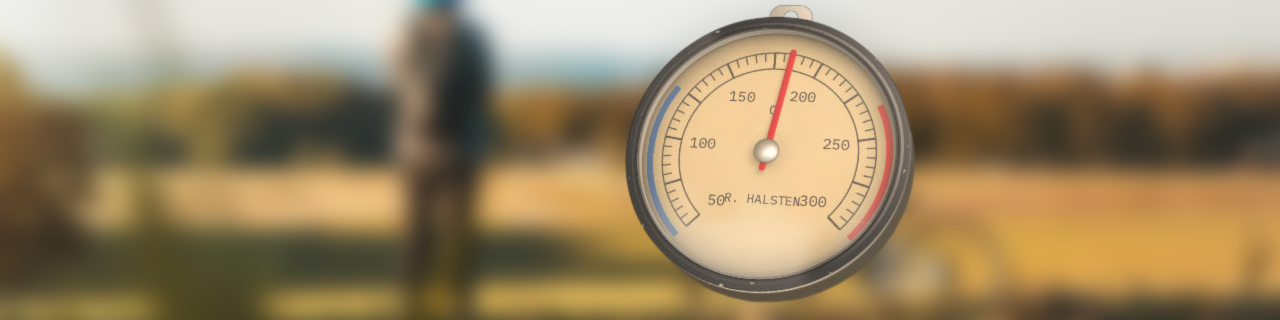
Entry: 185 °C
